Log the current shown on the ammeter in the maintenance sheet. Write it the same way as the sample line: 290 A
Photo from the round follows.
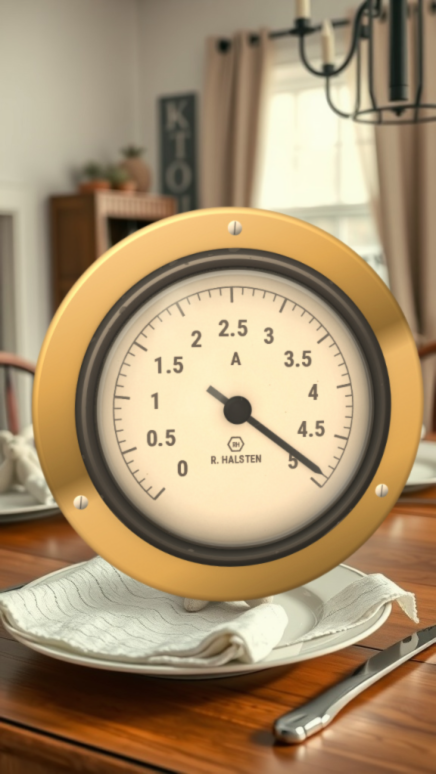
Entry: 4.9 A
